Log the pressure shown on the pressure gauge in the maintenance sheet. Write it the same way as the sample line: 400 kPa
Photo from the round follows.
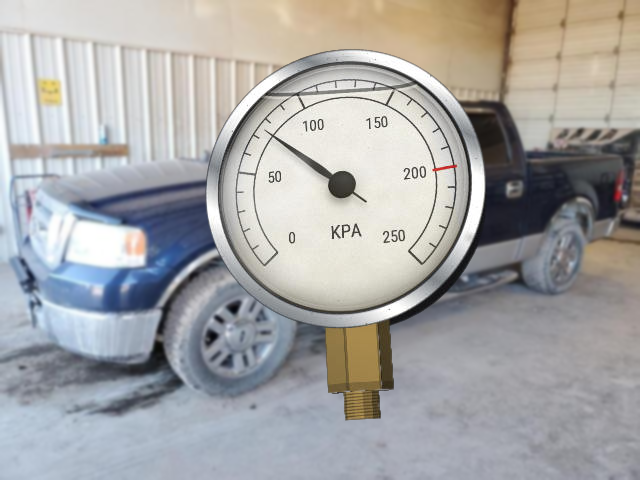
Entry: 75 kPa
